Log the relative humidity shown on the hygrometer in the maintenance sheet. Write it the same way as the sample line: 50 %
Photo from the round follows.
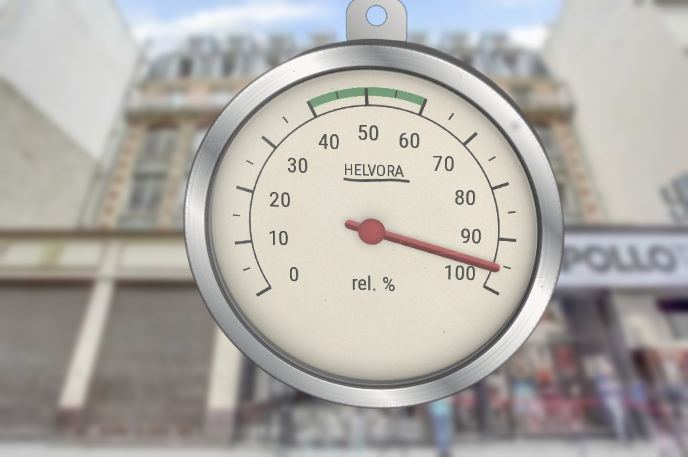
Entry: 95 %
